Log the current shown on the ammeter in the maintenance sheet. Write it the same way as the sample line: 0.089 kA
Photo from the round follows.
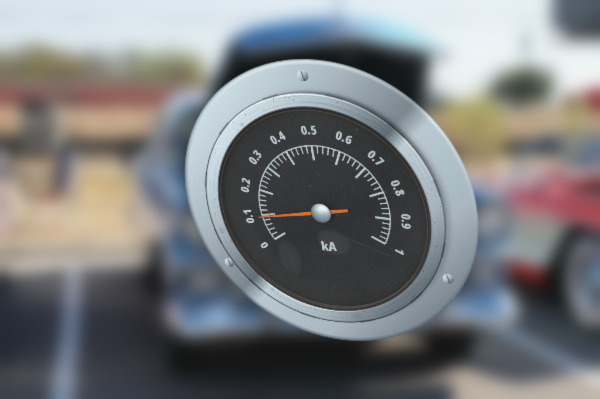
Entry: 0.1 kA
